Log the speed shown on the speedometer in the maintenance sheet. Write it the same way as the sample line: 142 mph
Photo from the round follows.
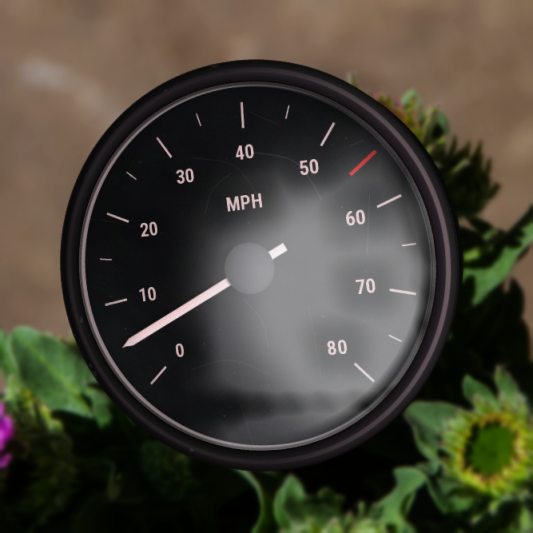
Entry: 5 mph
